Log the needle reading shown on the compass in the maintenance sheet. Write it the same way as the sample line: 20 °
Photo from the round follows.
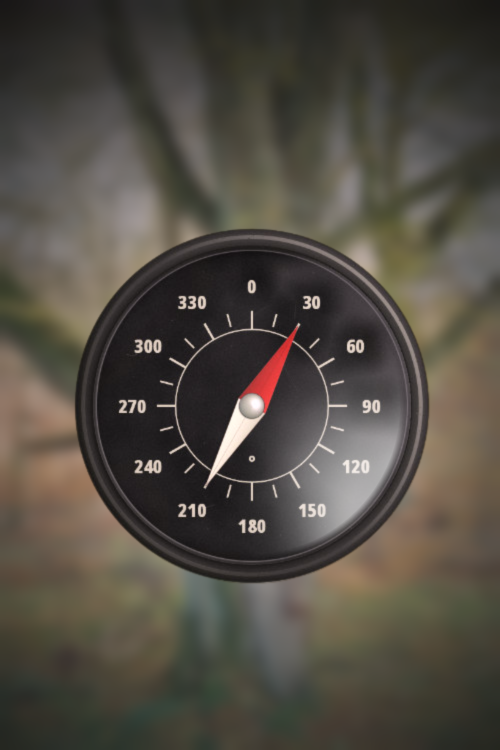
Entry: 30 °
